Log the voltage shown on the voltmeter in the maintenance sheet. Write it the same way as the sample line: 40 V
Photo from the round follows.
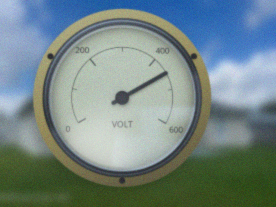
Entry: 450 V
